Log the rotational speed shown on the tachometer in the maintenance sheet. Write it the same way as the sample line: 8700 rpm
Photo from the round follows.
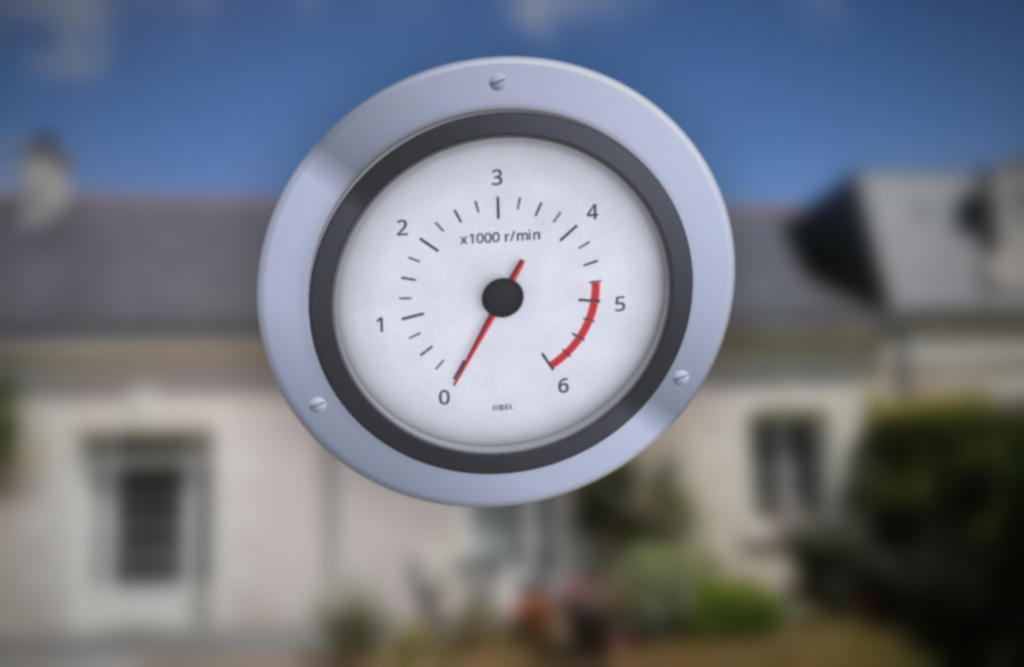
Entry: 0 rpm
